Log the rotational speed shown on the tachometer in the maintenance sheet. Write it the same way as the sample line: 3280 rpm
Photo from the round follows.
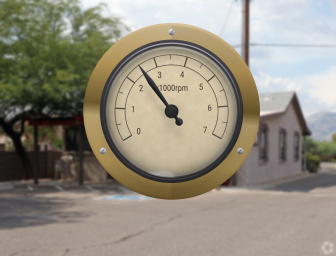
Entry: 2500 rpm
